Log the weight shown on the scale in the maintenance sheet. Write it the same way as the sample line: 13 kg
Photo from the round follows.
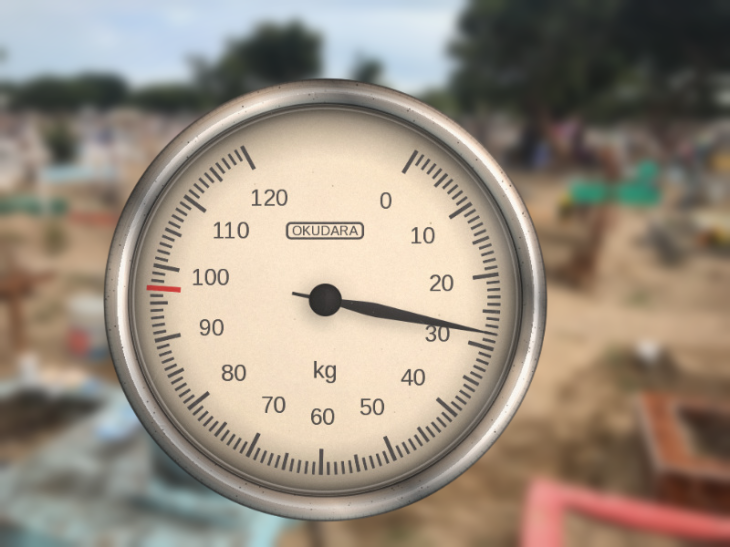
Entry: 28 kg
